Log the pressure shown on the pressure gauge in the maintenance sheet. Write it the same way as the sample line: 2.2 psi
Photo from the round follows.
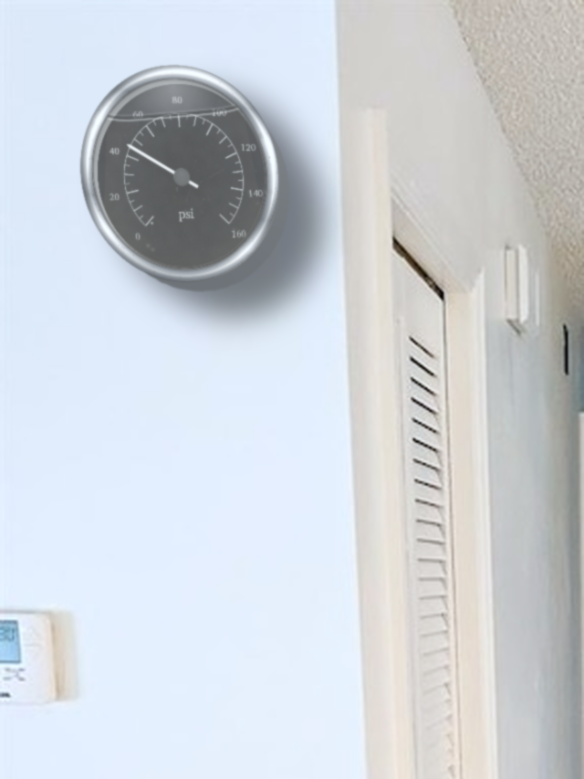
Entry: 45 psi
